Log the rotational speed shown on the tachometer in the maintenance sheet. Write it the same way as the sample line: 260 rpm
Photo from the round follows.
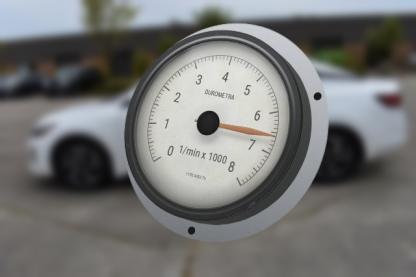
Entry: 6600 rpm
